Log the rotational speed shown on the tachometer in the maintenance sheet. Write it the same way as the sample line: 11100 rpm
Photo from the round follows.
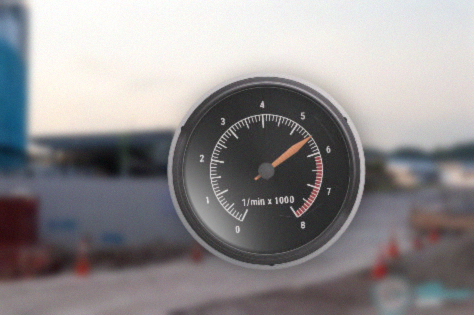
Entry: 5500 rpm
